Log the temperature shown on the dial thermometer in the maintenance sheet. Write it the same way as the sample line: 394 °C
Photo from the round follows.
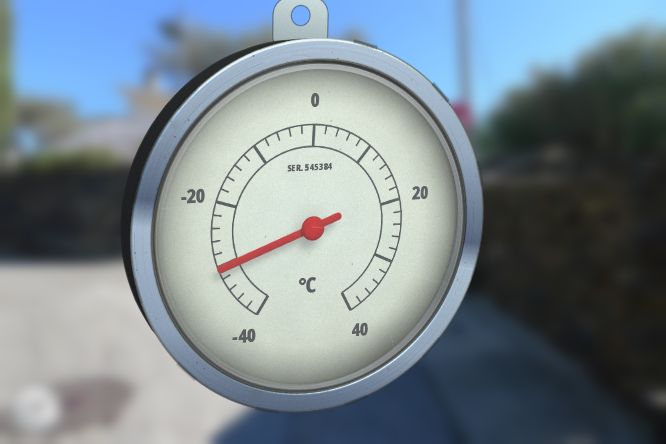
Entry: -30 °C
